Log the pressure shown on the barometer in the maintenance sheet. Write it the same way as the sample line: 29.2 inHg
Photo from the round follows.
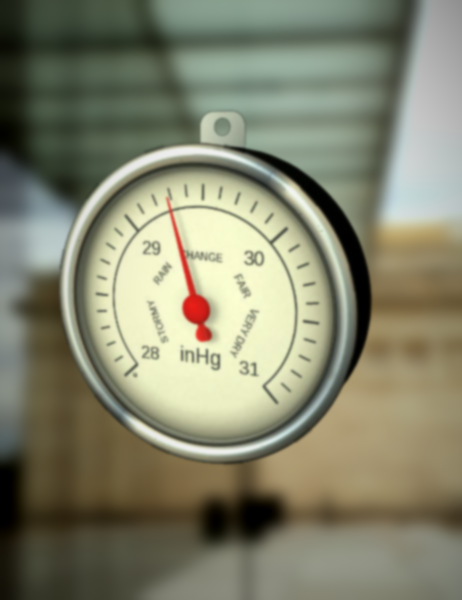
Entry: 29.3 inHg
